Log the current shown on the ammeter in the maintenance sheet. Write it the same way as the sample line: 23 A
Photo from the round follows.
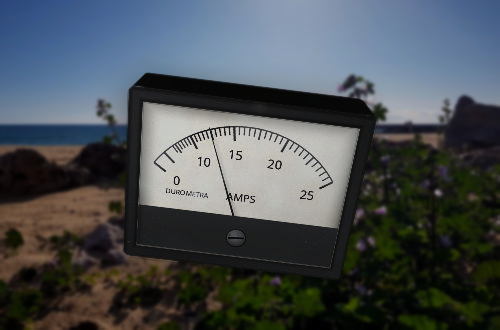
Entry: 12.5 A
